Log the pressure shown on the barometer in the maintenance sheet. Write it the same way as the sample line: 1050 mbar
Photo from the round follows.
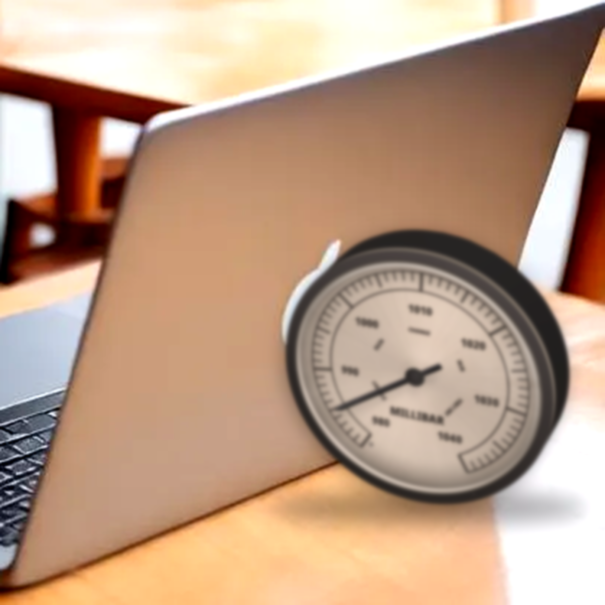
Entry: 985 mbar
